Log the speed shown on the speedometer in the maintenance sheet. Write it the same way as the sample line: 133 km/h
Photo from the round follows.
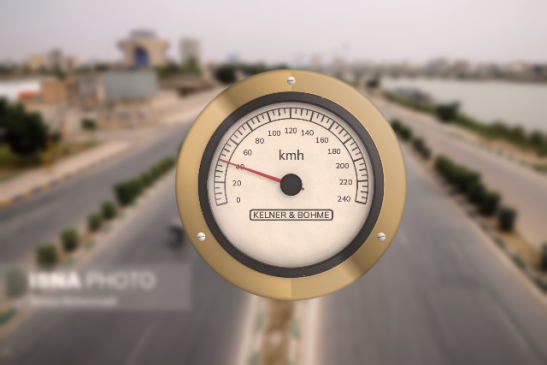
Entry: 40 km/h
